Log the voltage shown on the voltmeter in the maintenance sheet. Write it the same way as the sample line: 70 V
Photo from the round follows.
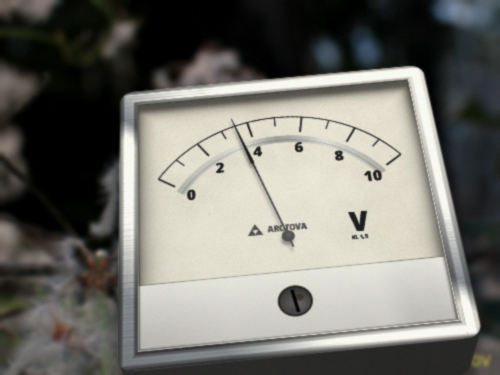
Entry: 3.5 V
